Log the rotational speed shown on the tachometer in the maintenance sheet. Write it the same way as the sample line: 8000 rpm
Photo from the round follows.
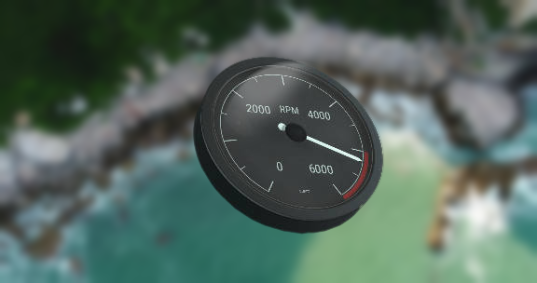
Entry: 5250 rpm
